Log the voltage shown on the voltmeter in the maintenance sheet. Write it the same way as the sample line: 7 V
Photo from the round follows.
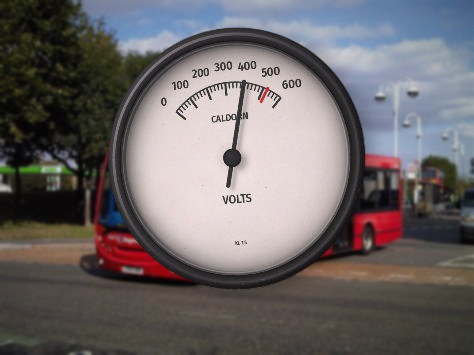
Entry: 400 V
